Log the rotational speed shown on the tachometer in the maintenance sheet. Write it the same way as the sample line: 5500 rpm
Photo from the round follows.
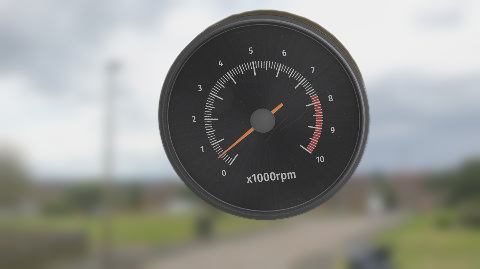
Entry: 500 rpm
